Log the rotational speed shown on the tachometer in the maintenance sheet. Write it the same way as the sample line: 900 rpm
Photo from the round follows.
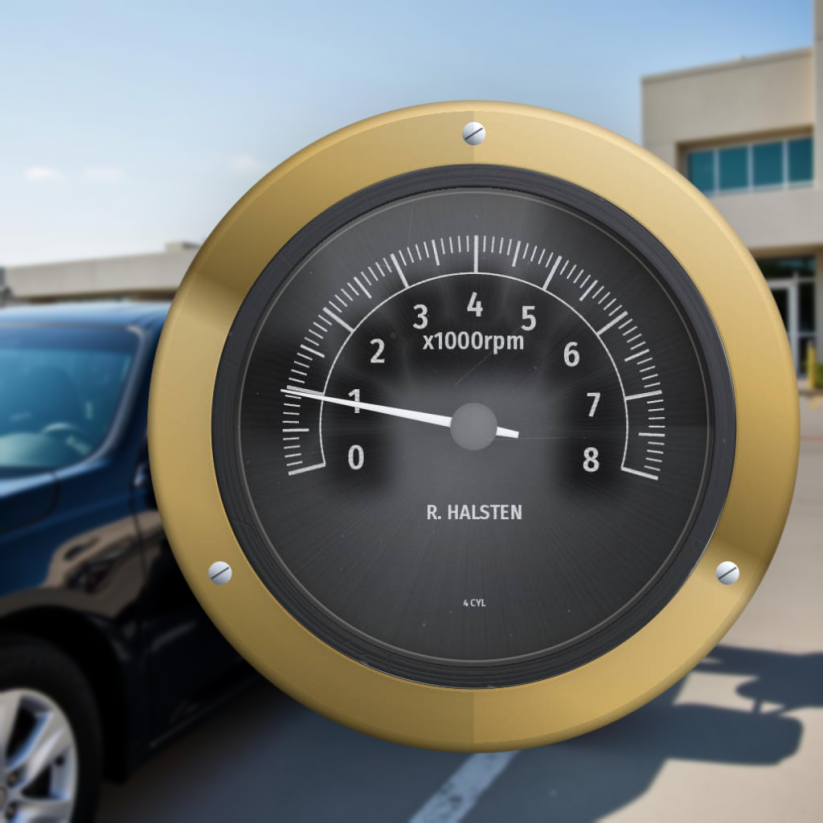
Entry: 950 rpm
